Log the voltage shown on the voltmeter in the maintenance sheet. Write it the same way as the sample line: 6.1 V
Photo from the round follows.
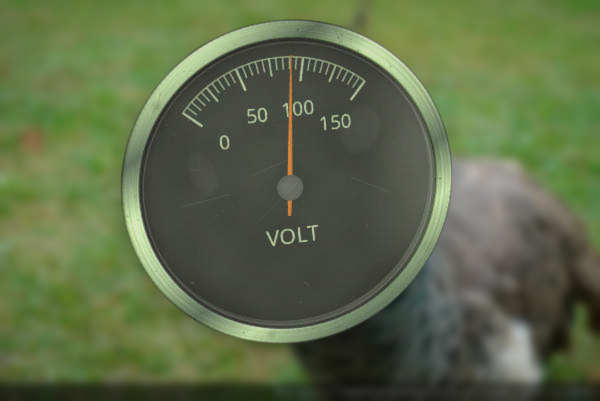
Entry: 90 V
